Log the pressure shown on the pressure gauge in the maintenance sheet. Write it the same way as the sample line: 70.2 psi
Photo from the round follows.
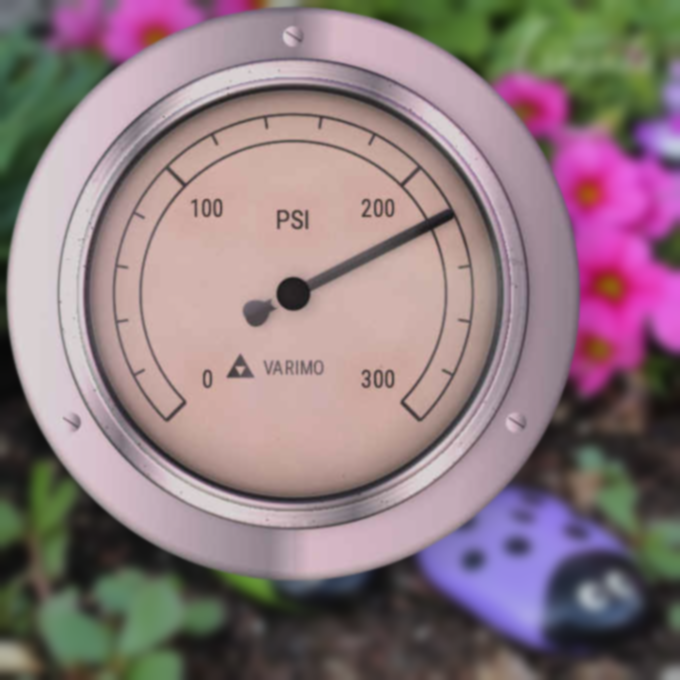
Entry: 220 psi
